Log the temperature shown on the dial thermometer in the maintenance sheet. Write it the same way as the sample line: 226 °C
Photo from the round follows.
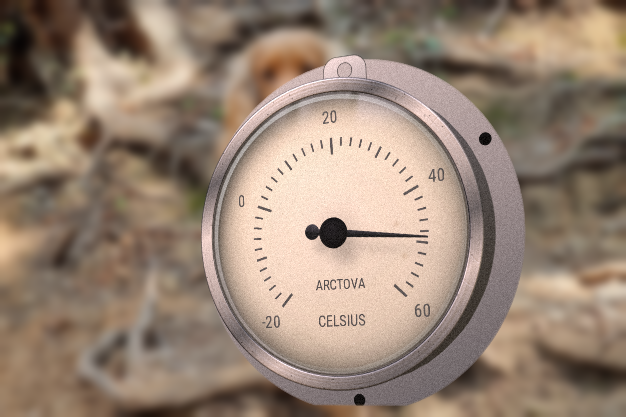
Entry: 49 °C
